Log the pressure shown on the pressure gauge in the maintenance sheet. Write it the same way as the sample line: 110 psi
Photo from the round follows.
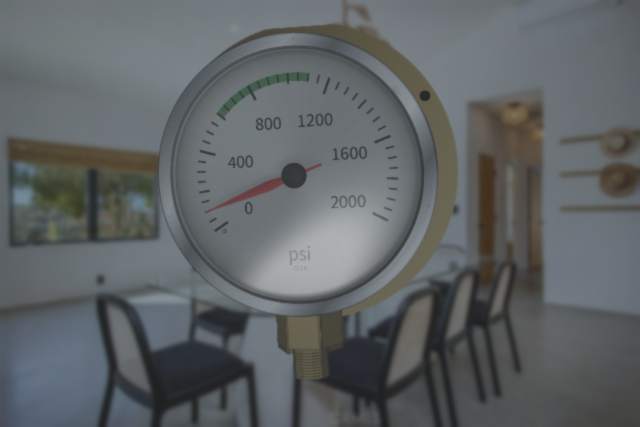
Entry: 100 psi
